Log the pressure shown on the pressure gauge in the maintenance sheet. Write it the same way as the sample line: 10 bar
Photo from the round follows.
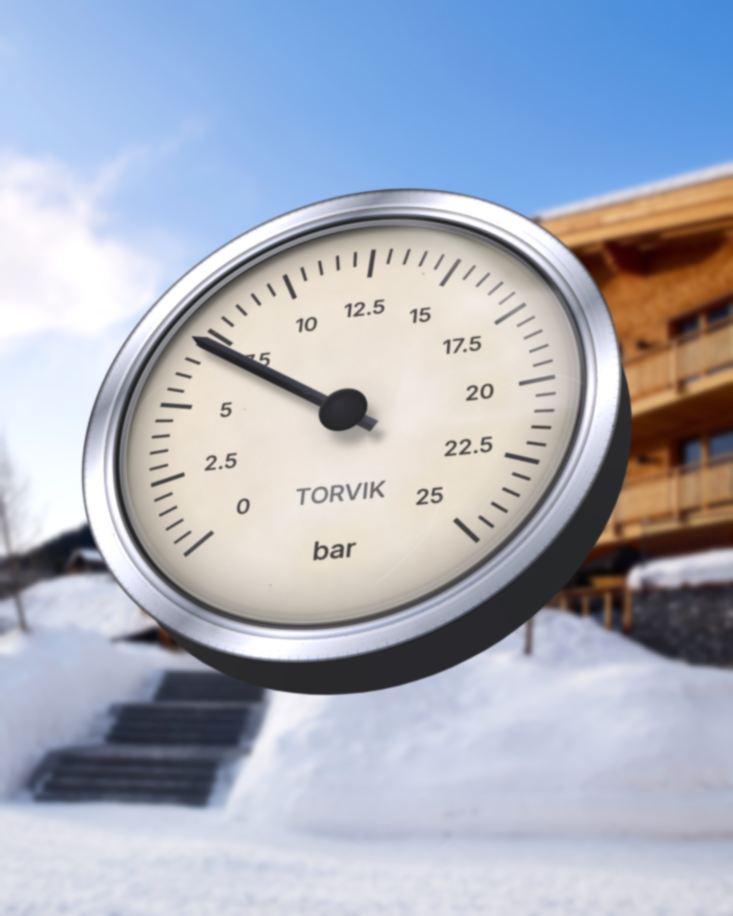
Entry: 7 bar
